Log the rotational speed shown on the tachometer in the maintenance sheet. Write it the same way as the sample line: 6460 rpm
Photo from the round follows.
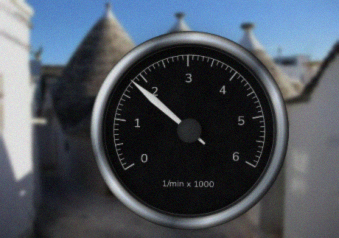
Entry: 1800 rpm
